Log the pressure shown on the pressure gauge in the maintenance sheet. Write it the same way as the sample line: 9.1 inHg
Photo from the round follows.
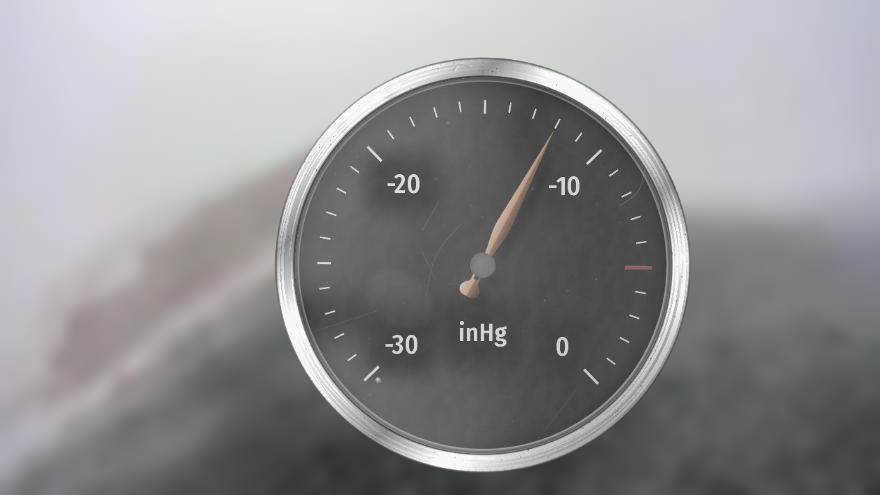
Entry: -12 inHg
